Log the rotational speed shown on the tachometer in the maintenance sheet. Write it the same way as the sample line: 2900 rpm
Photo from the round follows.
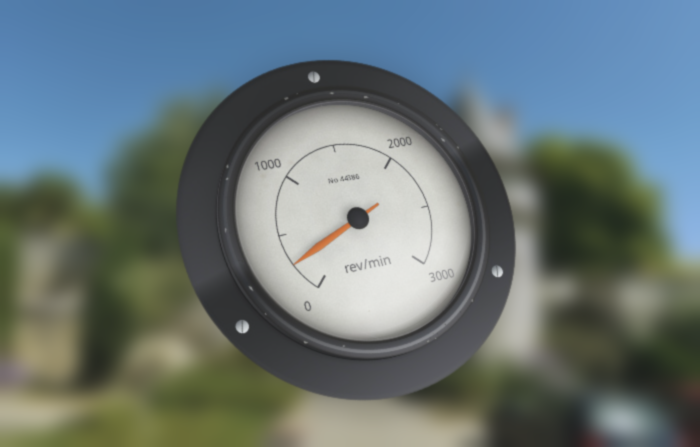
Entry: 250 rpm
